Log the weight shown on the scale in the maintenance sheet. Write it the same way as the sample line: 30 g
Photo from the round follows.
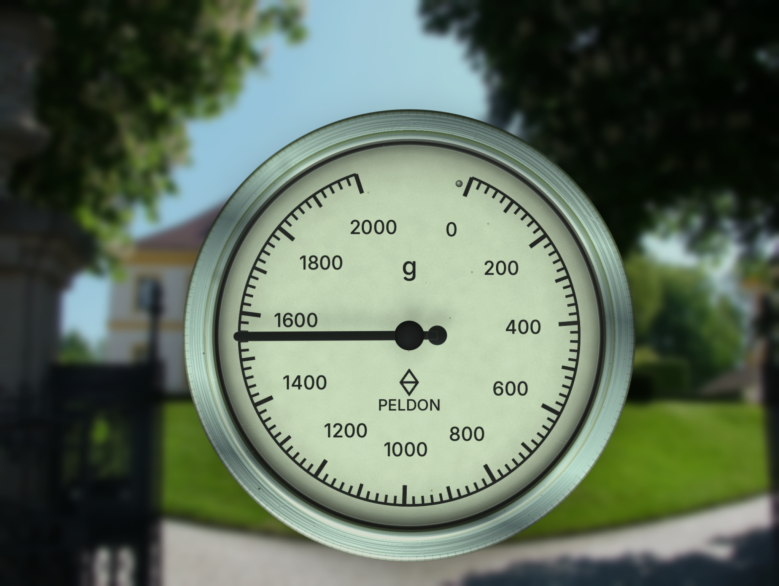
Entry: 1550 g
